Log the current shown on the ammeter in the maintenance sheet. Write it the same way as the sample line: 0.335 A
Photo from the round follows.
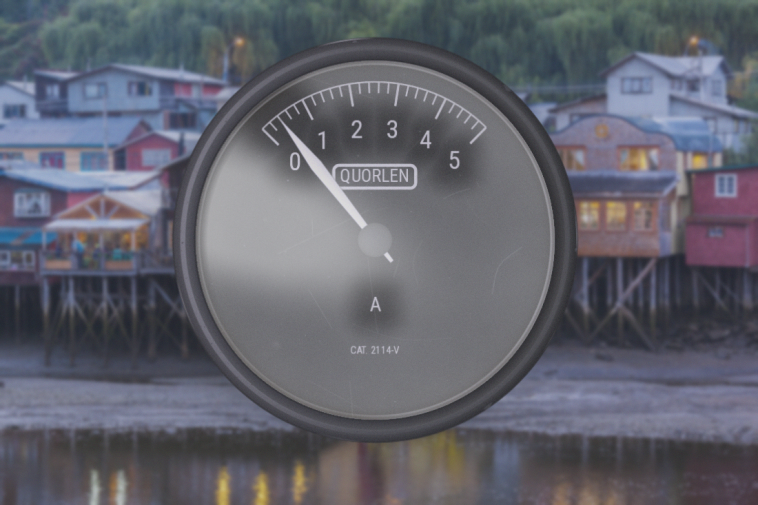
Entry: 0.4 A
